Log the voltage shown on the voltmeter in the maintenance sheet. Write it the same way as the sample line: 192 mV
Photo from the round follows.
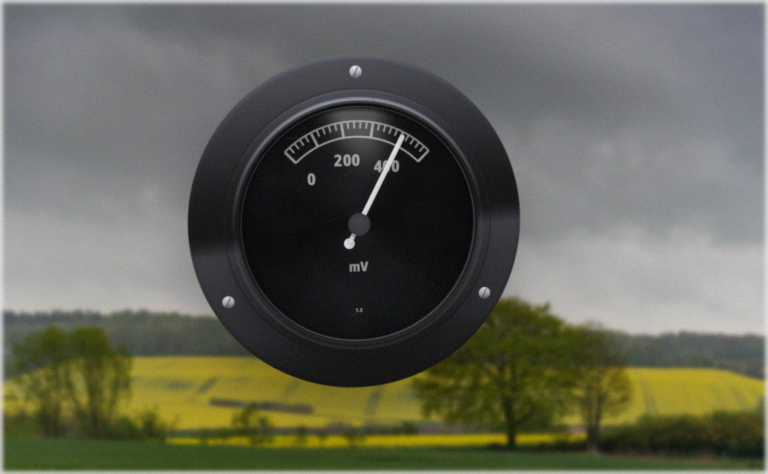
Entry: 400 mV
